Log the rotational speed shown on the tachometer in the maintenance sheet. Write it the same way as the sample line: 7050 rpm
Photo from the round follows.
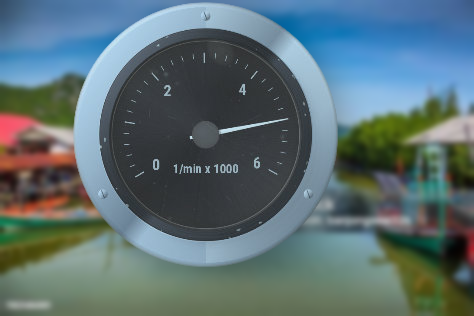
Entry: 5000 rpm
